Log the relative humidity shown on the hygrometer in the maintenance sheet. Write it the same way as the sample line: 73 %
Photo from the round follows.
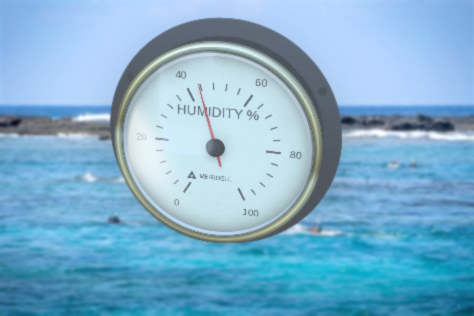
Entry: 44 %
